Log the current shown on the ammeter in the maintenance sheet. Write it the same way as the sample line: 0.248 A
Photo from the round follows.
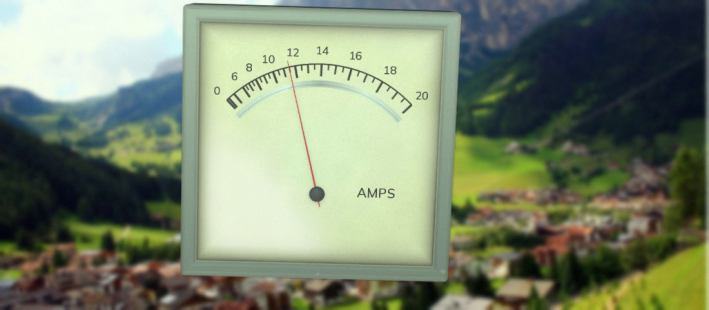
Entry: 11.5 A
